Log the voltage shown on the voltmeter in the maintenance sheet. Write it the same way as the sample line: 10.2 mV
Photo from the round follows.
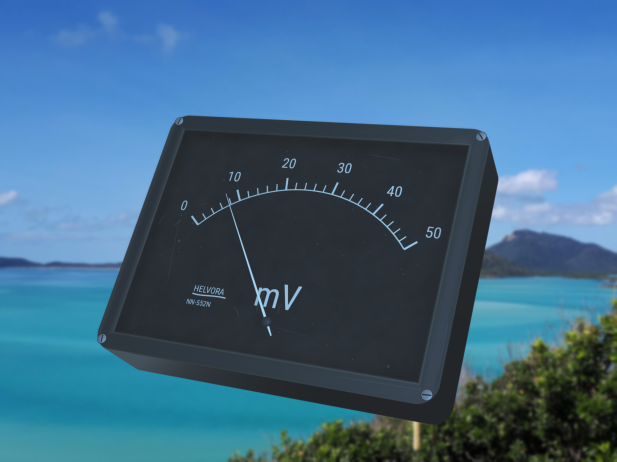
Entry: 8 mV
